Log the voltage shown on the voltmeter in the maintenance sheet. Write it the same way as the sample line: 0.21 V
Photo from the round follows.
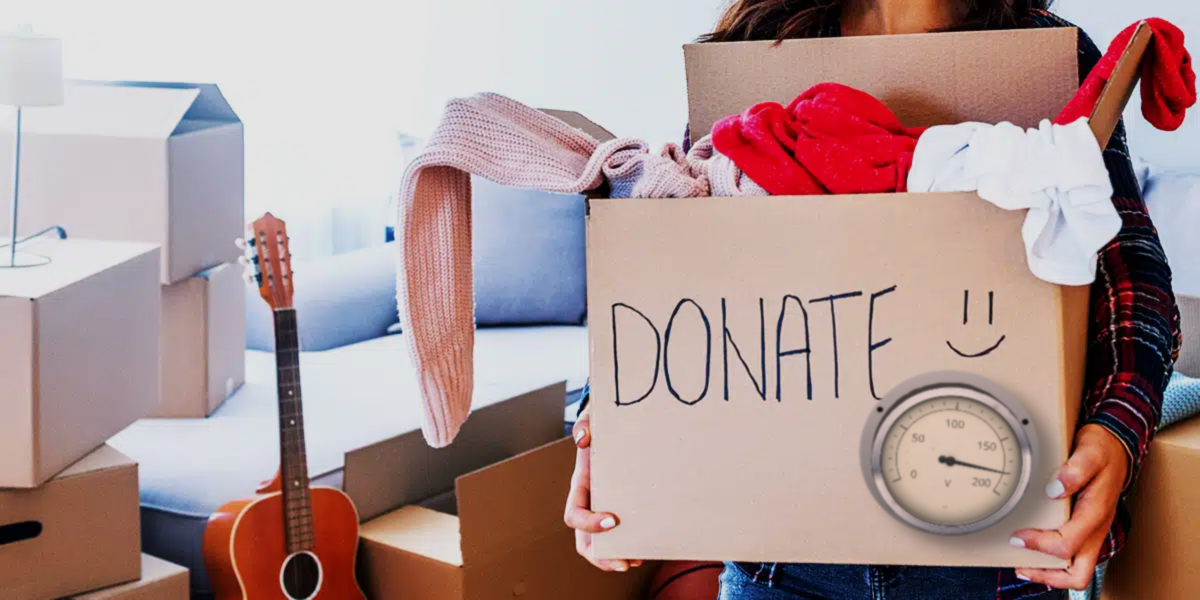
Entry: 180 V
